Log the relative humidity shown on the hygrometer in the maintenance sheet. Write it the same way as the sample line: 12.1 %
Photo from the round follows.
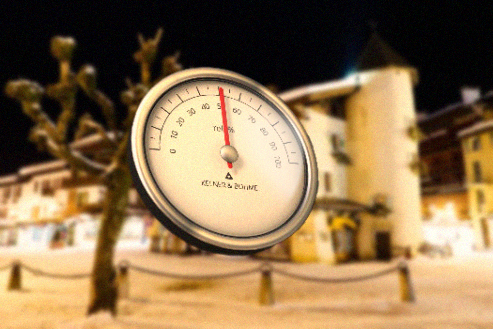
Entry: 50 %
